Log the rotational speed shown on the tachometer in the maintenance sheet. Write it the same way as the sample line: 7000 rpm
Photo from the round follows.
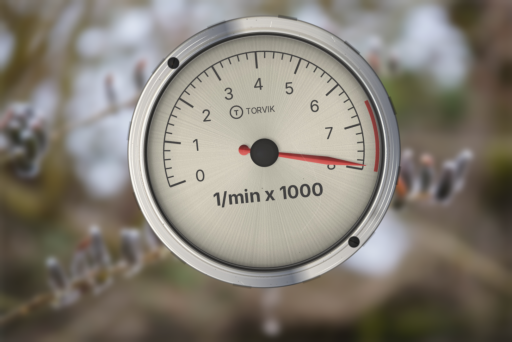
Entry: 7900 rpm
